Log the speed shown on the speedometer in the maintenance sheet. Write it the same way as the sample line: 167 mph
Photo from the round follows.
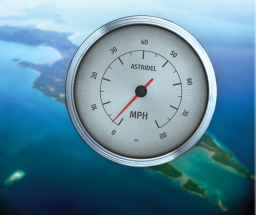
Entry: 2.5 mph
